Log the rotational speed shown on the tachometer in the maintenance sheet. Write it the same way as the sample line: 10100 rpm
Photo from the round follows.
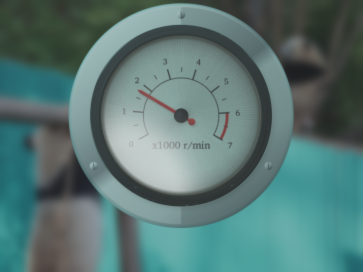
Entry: 1750 rpm
